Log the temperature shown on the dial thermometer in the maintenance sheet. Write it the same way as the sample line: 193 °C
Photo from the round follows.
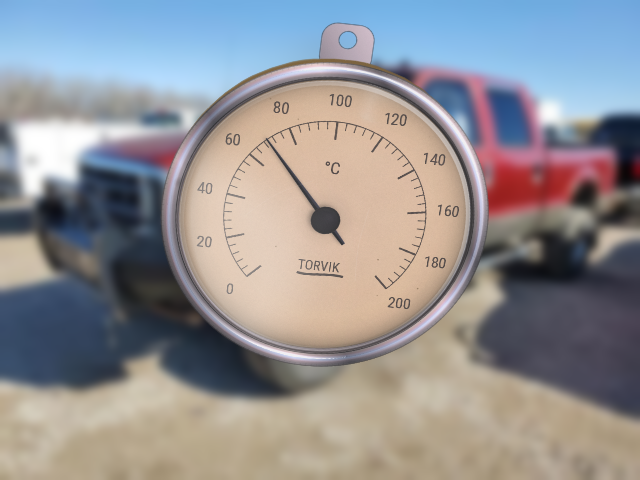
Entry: 70 °C
